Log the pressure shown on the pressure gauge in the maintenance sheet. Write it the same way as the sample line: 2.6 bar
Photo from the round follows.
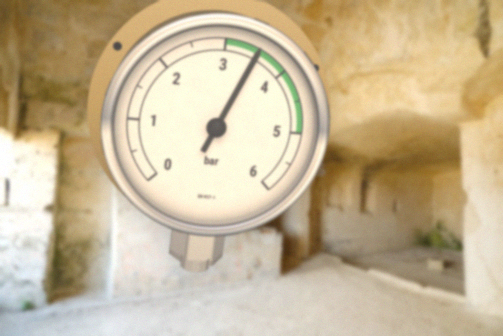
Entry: 3.5 bar
